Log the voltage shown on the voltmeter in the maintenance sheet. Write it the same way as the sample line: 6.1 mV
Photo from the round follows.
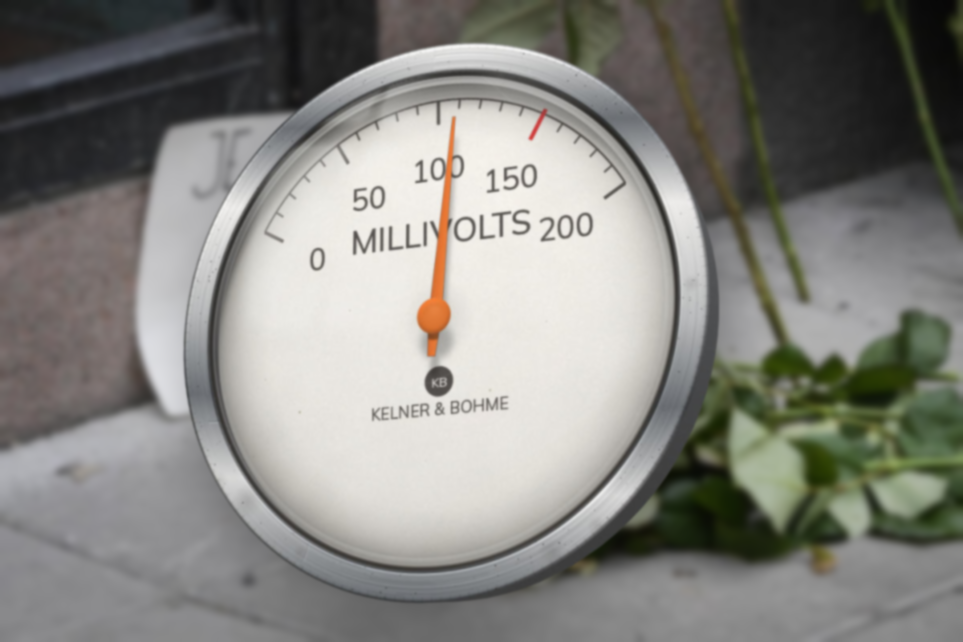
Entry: 110 mV
